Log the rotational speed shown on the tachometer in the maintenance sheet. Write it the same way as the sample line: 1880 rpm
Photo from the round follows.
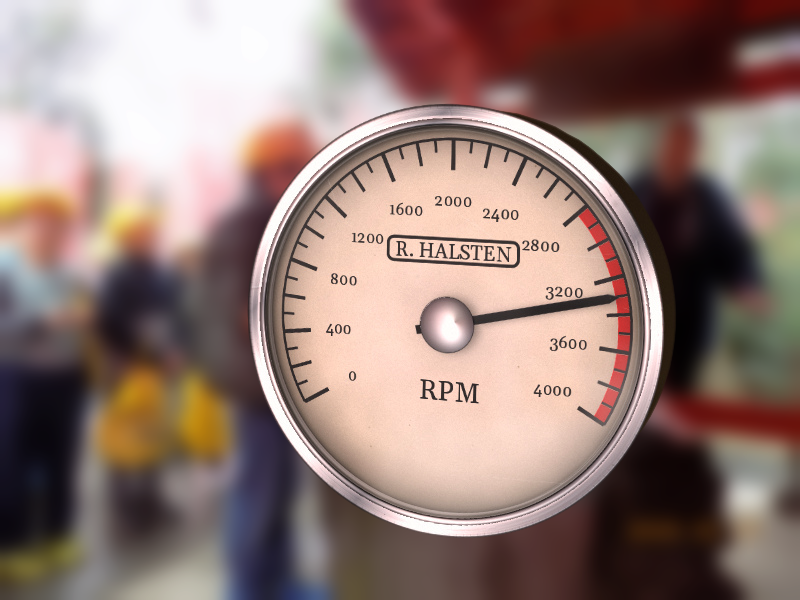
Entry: 3300 rpm
